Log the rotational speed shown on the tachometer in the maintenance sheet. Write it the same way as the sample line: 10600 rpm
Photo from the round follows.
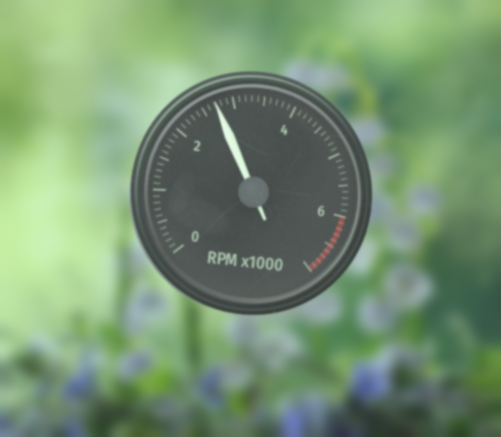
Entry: 2700 rpm
